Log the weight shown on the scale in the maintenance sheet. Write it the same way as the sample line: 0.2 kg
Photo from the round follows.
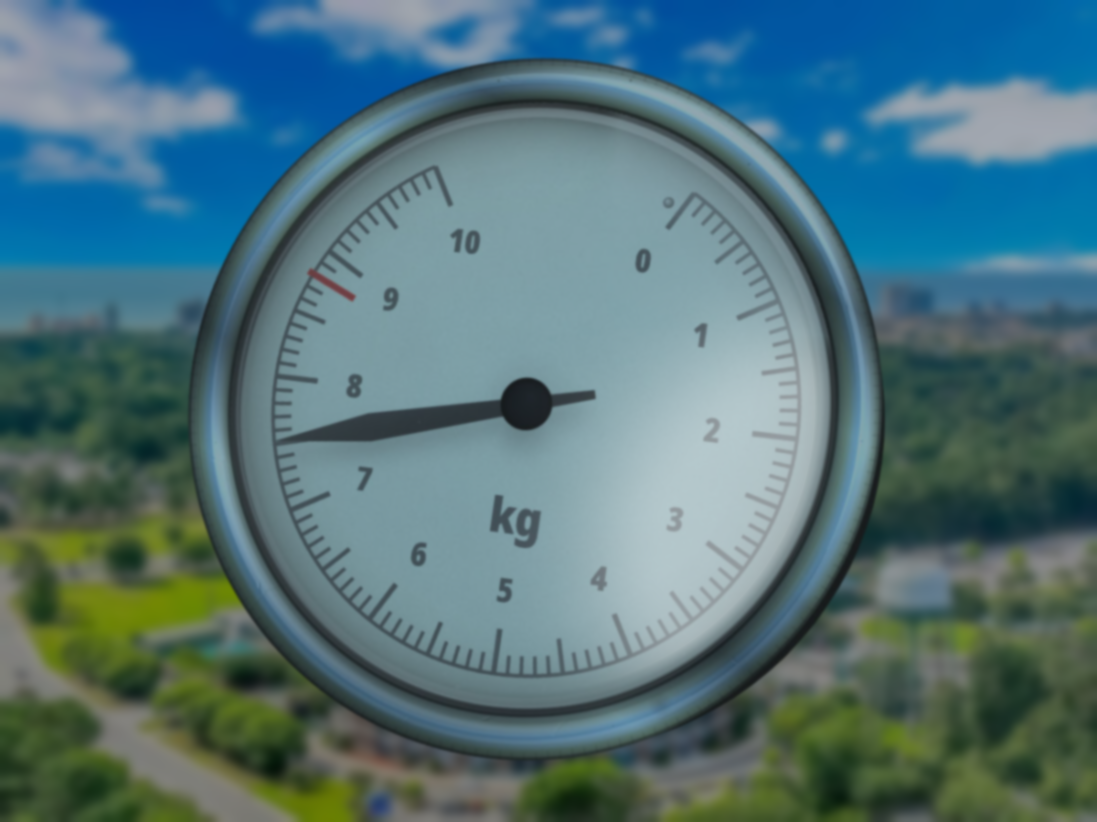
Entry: 7.5 kg
